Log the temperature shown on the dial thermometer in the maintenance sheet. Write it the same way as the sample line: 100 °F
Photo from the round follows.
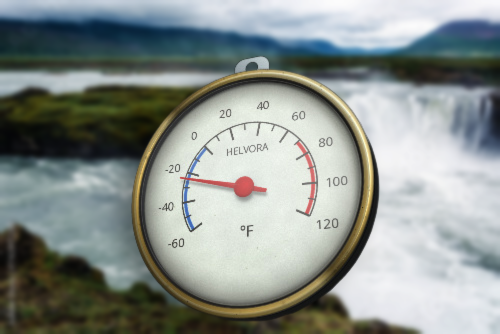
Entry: -25 °F
